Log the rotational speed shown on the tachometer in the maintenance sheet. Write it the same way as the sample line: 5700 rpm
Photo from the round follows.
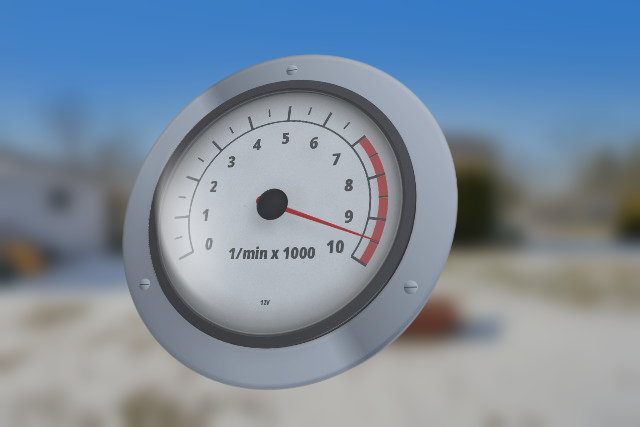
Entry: 9500 rpm
